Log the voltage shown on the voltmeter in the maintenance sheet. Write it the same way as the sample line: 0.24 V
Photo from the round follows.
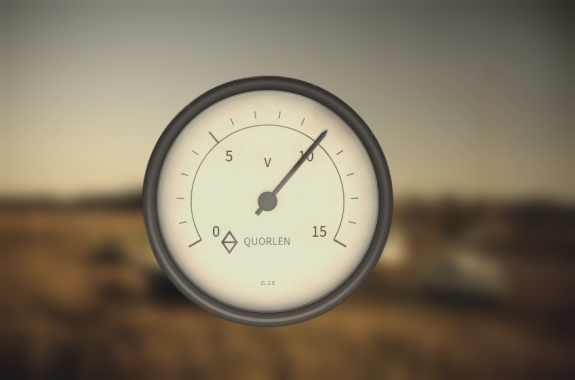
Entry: 10 V
